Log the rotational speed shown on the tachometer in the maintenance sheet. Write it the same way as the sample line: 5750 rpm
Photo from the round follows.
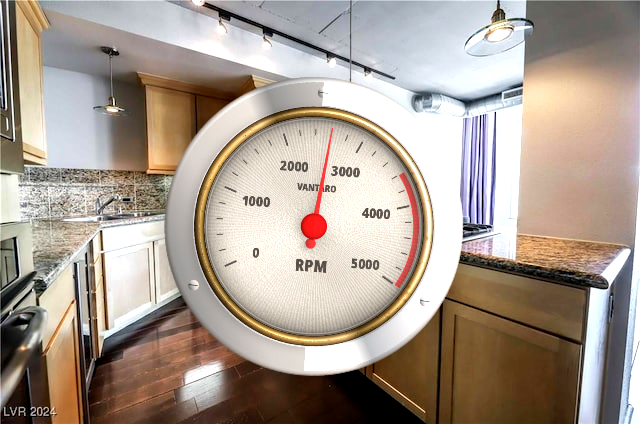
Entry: 2600 rpm
